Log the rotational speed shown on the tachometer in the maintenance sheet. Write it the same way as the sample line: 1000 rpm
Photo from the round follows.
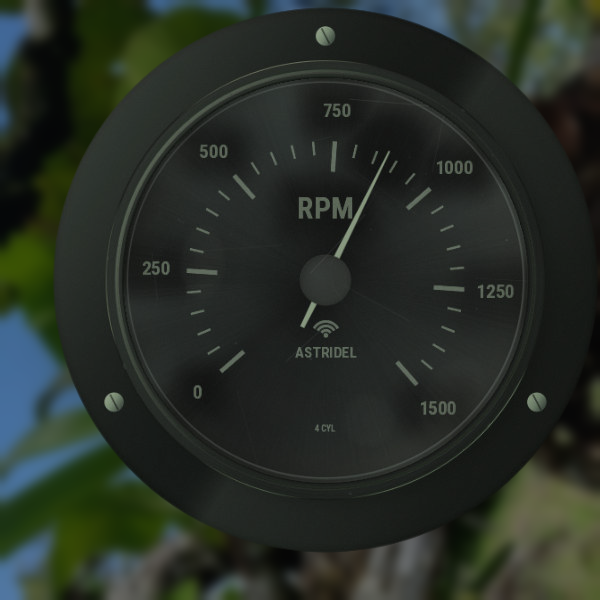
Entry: 875 rpm
